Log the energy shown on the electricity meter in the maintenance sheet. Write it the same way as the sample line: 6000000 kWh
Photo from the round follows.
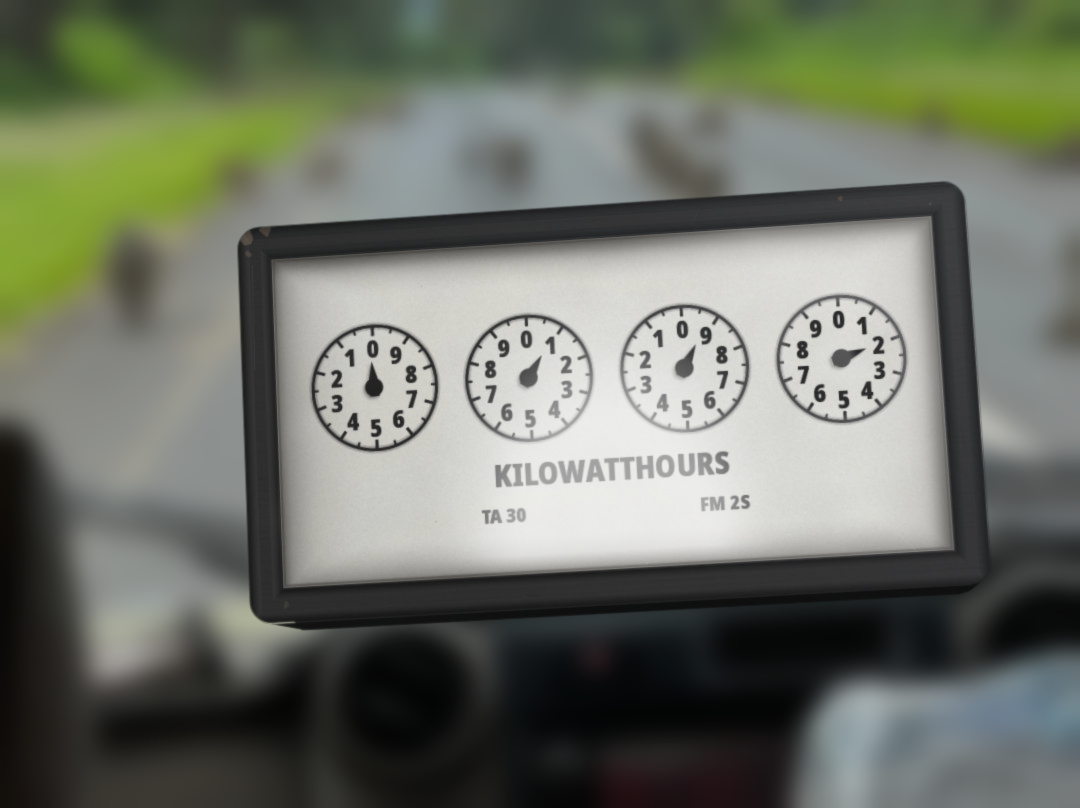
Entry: 92 kWh
